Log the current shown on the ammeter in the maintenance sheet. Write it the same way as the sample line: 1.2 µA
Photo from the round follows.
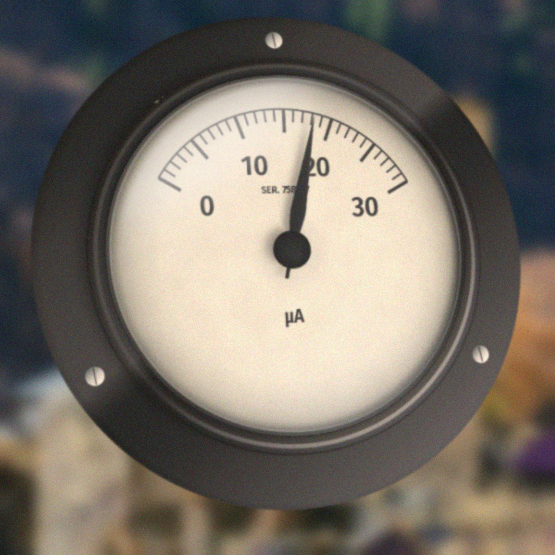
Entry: 18 µA
